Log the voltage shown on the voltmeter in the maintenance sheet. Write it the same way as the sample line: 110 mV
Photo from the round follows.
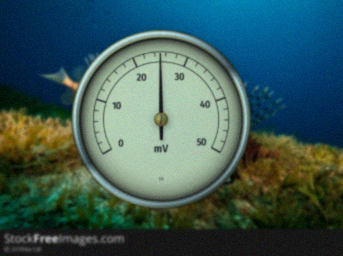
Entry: 25 mV
